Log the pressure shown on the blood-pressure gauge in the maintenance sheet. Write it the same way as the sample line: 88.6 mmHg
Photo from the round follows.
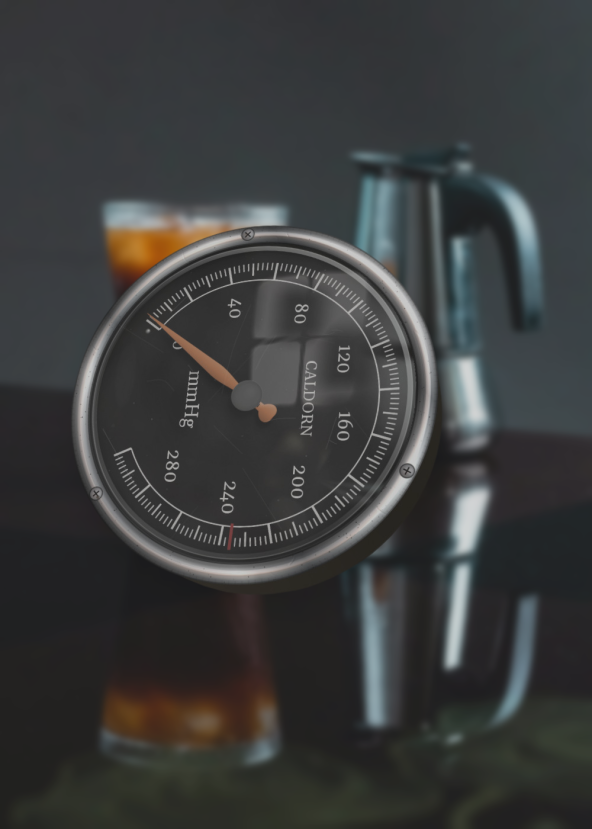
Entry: 2 mmHg
